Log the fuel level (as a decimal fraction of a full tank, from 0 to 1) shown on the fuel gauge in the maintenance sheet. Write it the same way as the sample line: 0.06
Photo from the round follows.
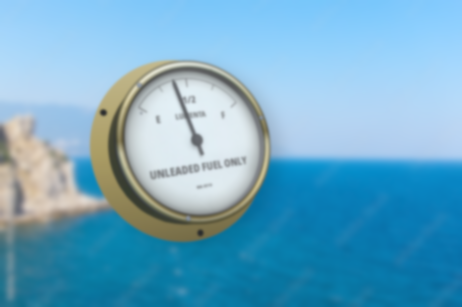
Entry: 0.375
